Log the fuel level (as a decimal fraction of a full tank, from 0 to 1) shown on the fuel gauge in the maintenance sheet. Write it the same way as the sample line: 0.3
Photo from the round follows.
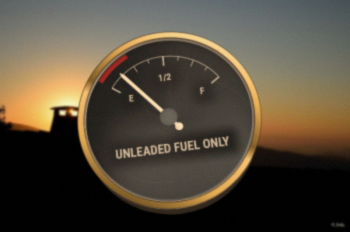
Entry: 0.125
